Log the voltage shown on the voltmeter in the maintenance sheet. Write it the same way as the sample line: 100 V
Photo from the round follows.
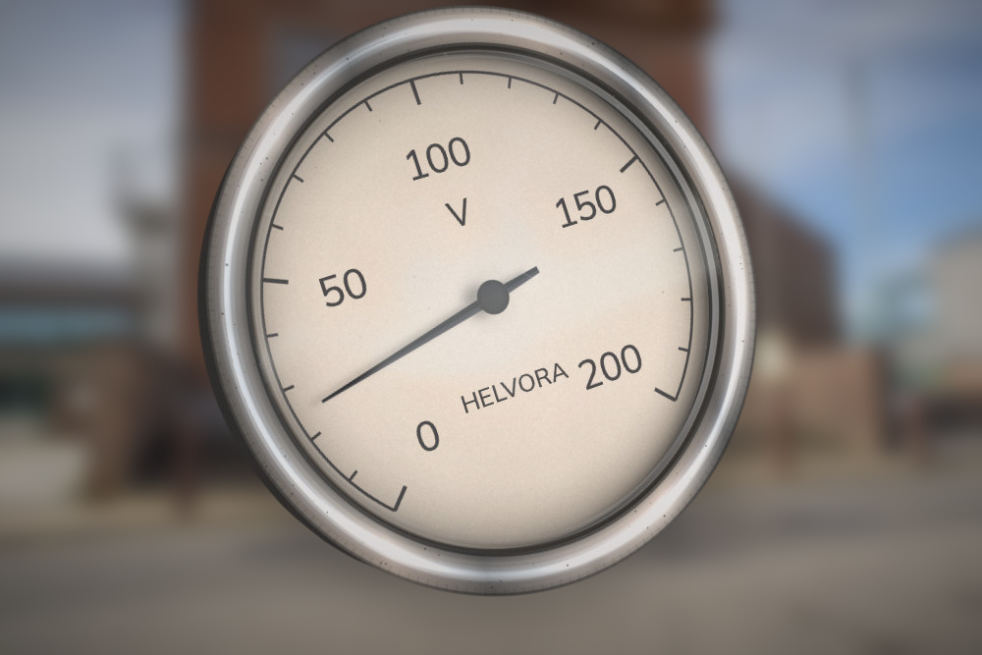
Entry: 25 V
